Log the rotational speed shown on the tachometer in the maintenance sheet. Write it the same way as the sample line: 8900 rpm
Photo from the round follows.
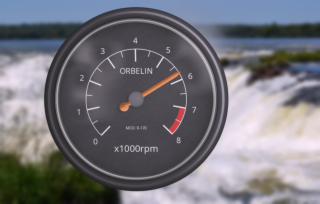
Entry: 5750 rpm
